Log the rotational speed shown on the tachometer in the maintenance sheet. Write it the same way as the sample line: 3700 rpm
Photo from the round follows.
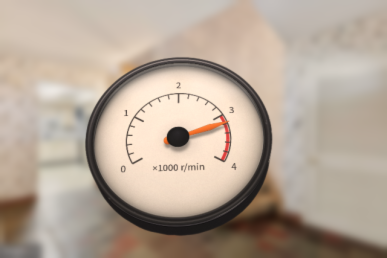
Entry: 3200 rpm
